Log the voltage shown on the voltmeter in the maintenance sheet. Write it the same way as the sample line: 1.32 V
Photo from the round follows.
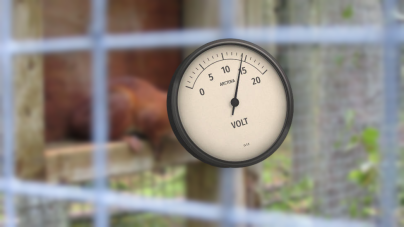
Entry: 14 V
